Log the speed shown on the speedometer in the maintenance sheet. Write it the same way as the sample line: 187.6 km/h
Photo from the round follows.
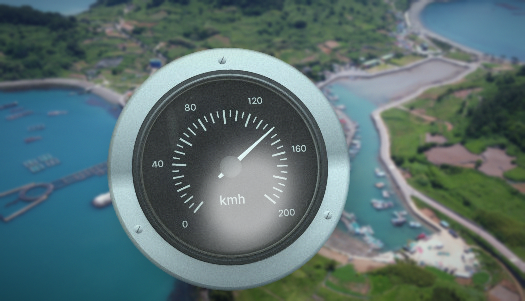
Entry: 140 km/h
